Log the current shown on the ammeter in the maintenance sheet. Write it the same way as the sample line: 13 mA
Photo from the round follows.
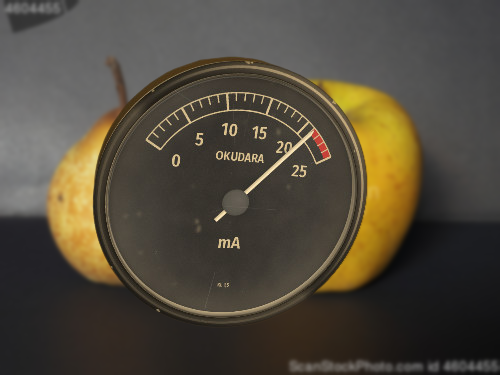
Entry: 21 mA
